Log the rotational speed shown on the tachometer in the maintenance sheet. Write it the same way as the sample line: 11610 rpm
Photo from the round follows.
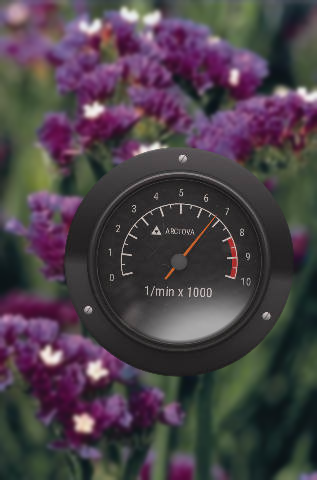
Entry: 6750 rpm
